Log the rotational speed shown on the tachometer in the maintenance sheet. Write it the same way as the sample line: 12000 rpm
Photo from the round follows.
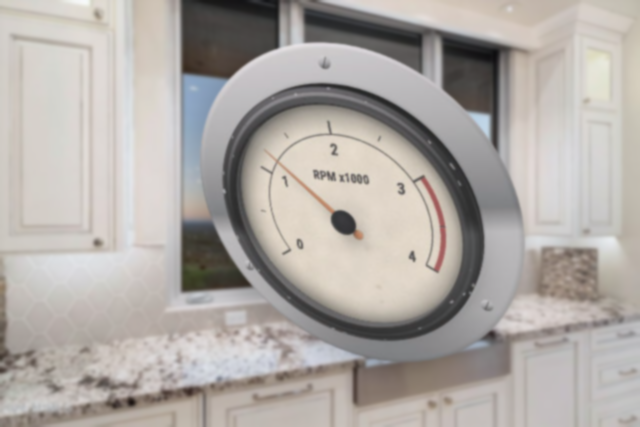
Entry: 1250 rpm
